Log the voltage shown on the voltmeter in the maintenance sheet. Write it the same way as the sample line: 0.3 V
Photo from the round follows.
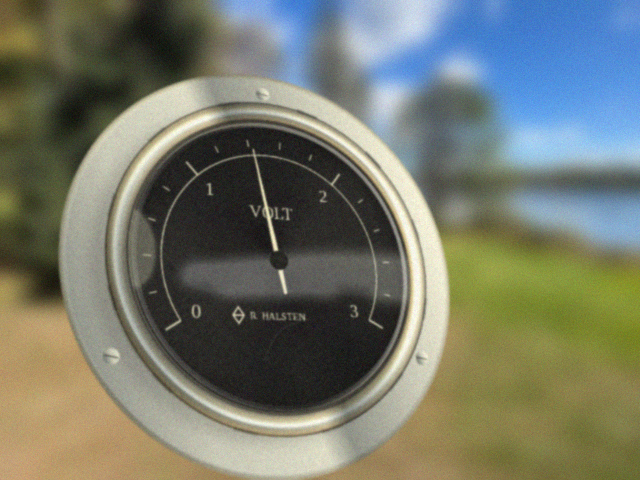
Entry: 1.4 V
